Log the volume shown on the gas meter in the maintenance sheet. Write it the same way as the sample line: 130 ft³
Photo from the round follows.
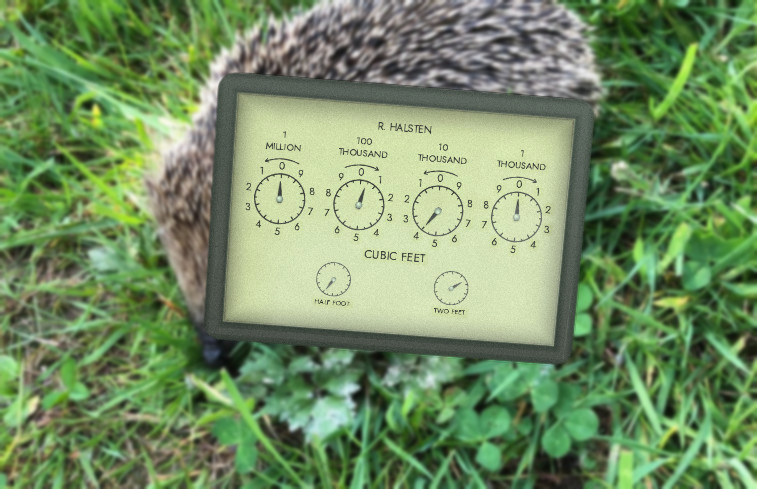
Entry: 4000 ft³
